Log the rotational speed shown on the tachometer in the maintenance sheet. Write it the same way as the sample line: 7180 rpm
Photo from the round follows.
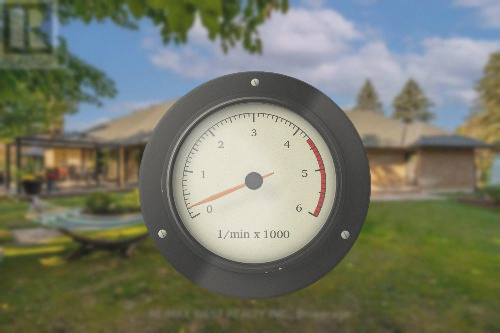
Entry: 200 rpm
